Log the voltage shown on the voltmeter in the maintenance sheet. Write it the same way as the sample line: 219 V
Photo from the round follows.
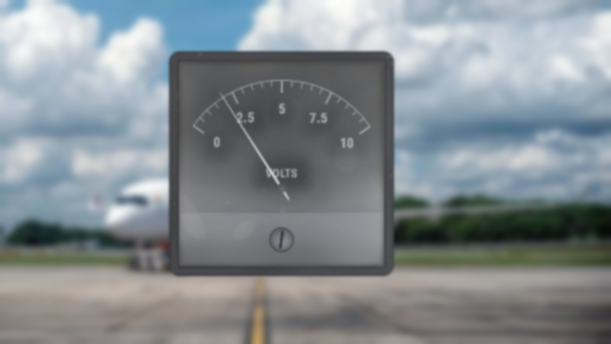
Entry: 2 V
